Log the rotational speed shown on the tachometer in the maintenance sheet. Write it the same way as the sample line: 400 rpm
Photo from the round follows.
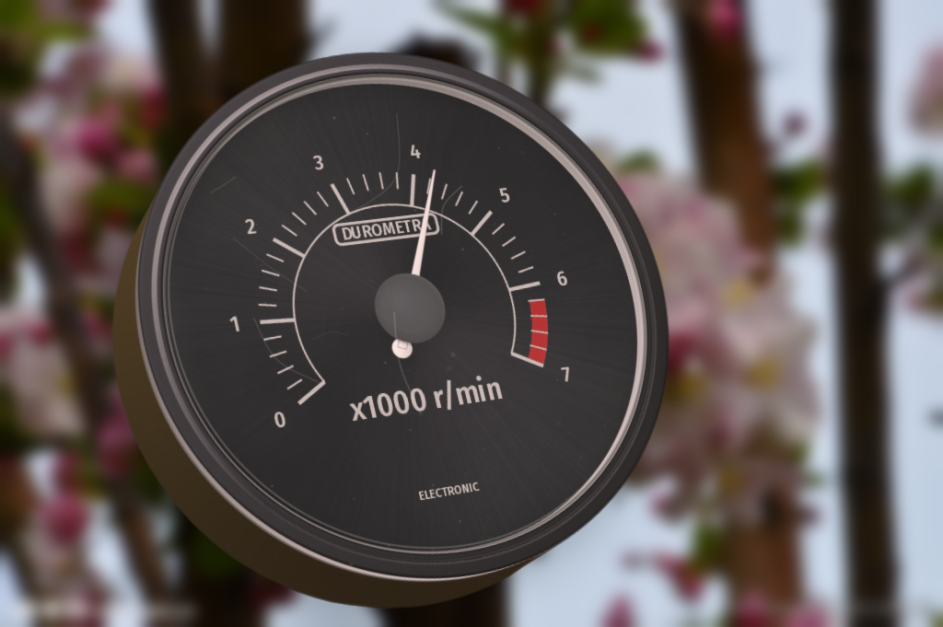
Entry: 4200 rpm
